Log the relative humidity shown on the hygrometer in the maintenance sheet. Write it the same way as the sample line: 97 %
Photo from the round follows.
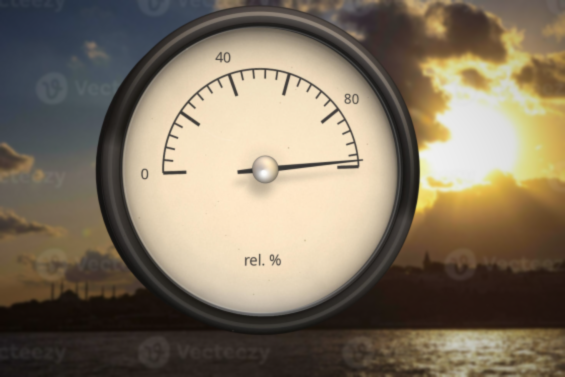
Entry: 98 %
